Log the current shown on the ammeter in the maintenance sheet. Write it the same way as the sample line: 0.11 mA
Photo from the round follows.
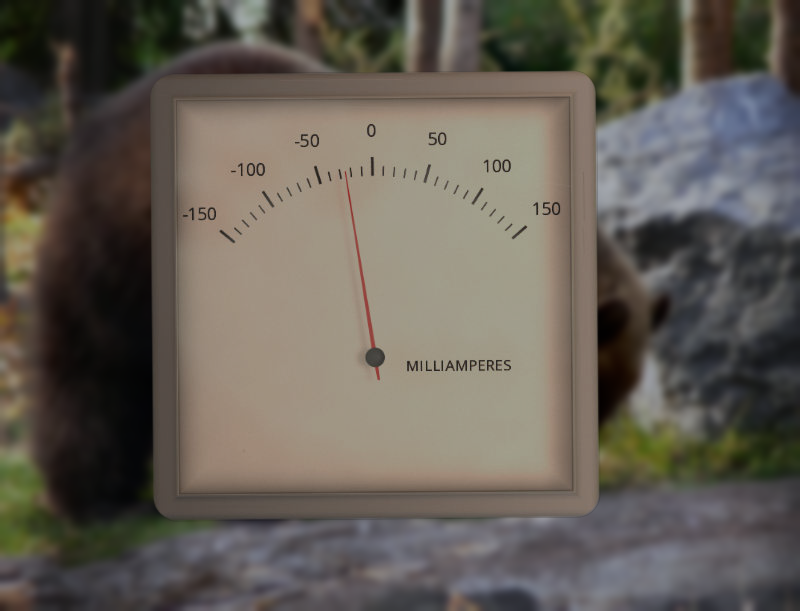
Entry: -25 mA
